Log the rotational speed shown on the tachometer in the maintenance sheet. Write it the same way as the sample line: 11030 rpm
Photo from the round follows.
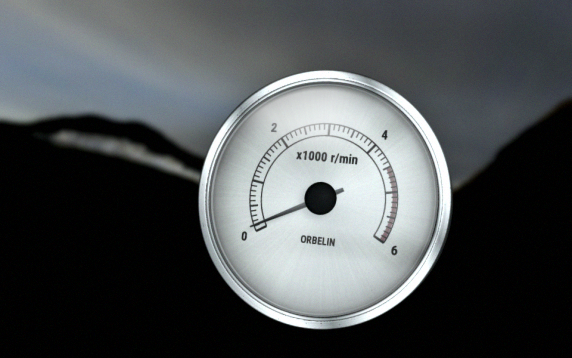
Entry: 100 rpm
